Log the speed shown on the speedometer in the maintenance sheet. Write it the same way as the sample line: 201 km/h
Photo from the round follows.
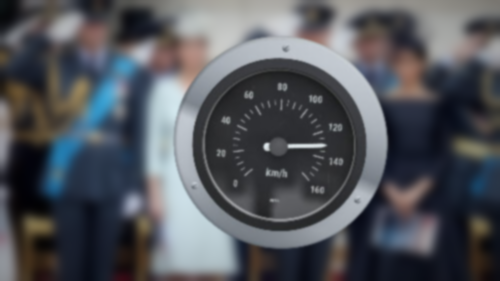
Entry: 130 km/h
